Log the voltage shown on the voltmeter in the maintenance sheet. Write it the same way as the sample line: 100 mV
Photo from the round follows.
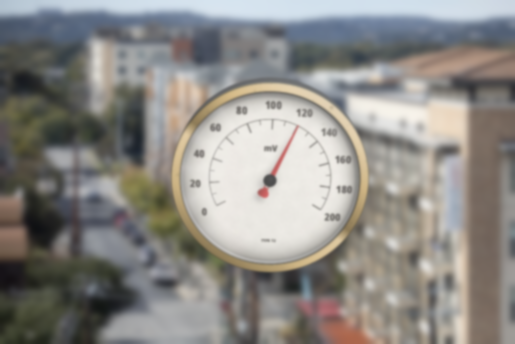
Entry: 120 mV
